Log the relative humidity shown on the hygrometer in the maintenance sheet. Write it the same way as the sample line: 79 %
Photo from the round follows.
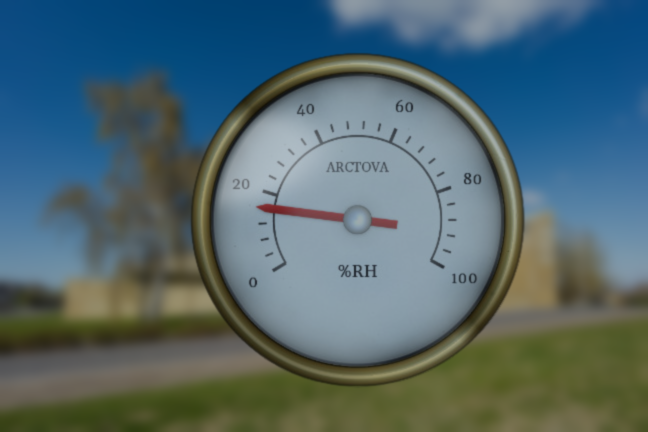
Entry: 16 %
